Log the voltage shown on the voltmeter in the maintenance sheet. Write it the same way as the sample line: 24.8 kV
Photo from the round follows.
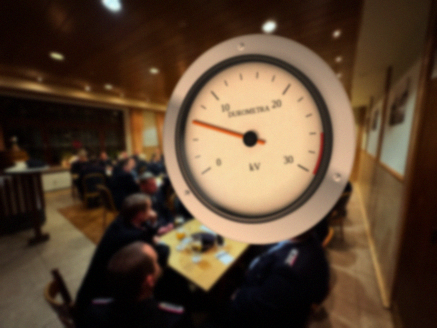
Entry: 6 kV
